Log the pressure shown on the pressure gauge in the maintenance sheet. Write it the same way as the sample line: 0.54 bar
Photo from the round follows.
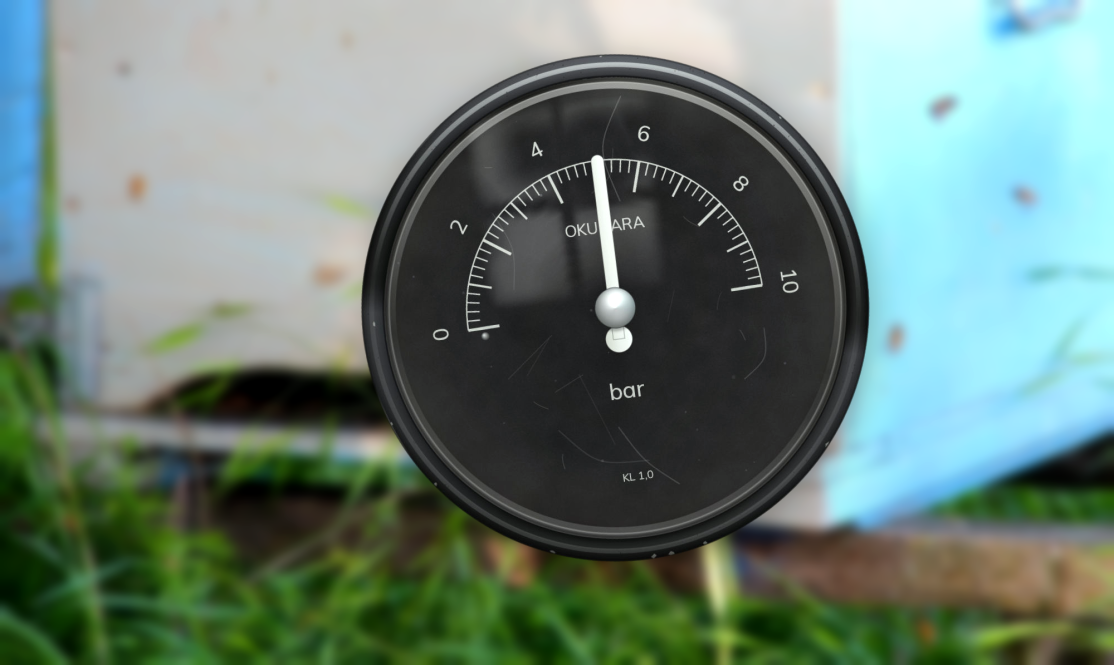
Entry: 5.1 bar
